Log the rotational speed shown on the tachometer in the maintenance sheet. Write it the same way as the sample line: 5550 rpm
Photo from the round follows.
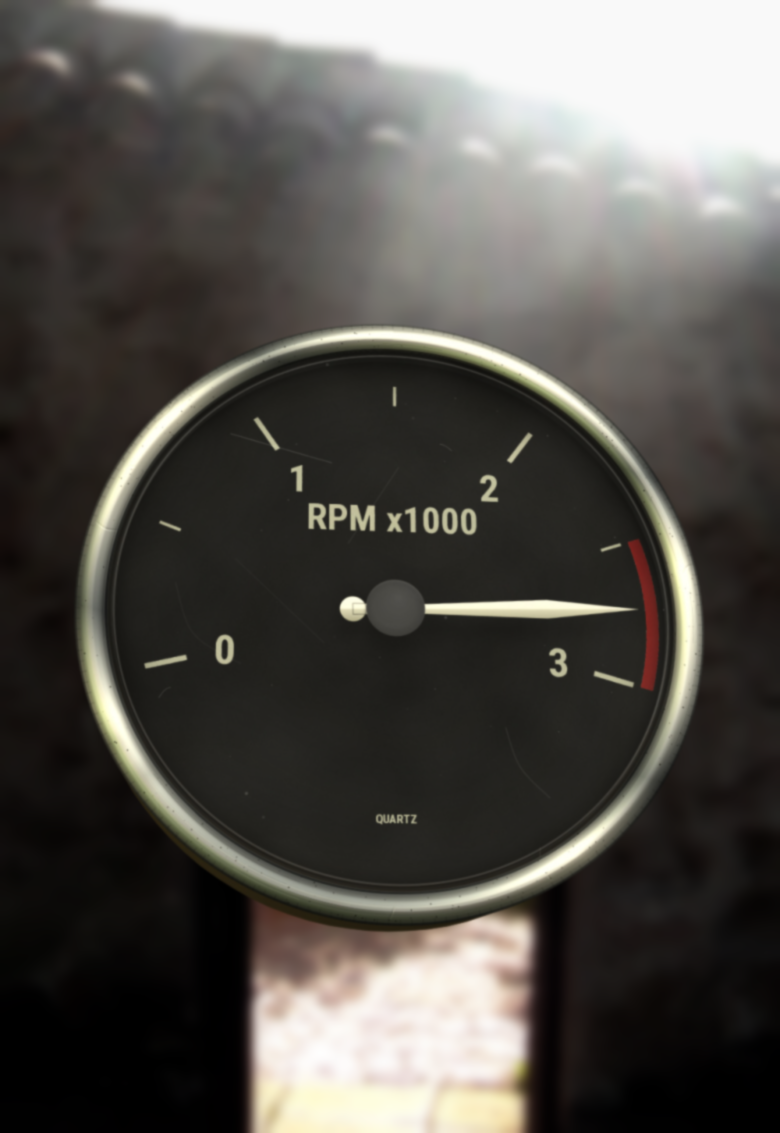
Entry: 2750 rpm
